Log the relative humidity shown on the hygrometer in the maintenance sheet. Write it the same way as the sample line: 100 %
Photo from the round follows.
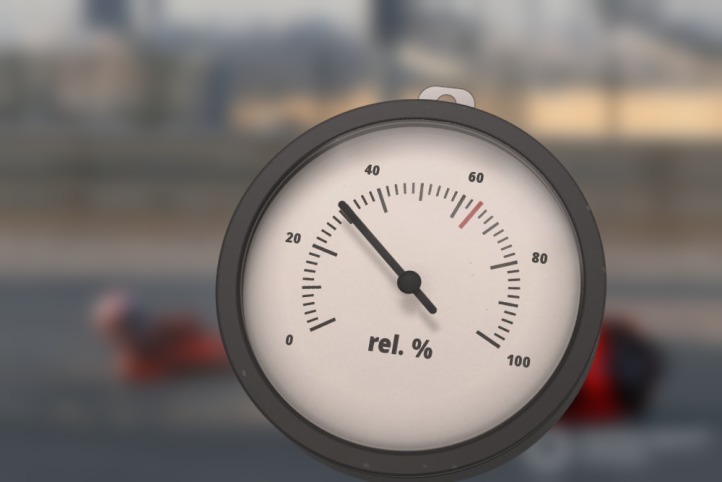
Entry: 31 %
